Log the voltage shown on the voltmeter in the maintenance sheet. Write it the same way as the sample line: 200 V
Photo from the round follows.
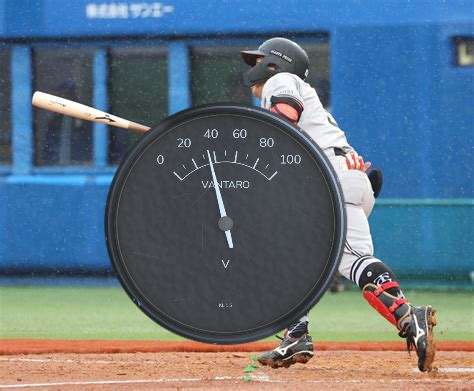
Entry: 35 V
